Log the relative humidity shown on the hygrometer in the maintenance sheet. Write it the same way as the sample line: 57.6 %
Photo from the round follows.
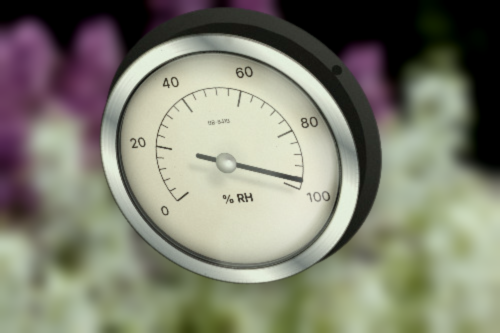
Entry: 96 %
